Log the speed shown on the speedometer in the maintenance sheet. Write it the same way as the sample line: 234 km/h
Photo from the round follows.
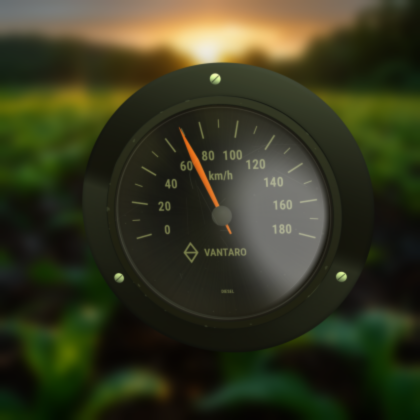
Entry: 70 km/h
